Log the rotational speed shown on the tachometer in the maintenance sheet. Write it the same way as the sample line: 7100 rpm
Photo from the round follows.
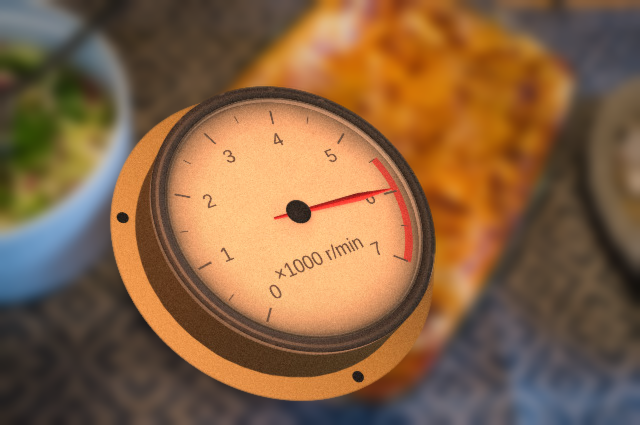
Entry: 6000 rpm
